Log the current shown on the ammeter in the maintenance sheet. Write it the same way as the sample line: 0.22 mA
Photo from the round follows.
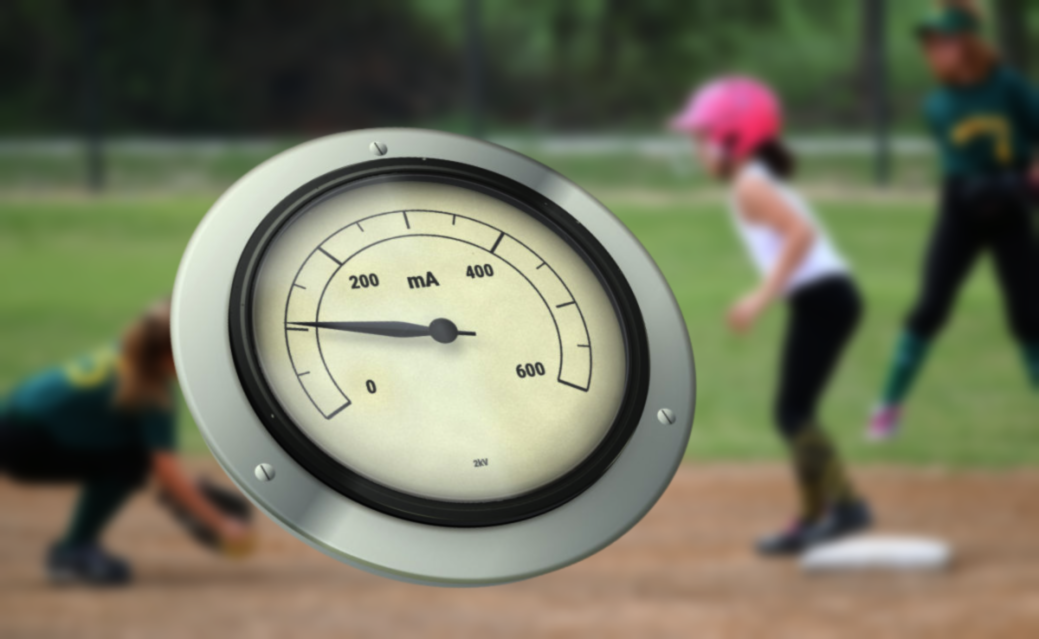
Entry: 100 mA
